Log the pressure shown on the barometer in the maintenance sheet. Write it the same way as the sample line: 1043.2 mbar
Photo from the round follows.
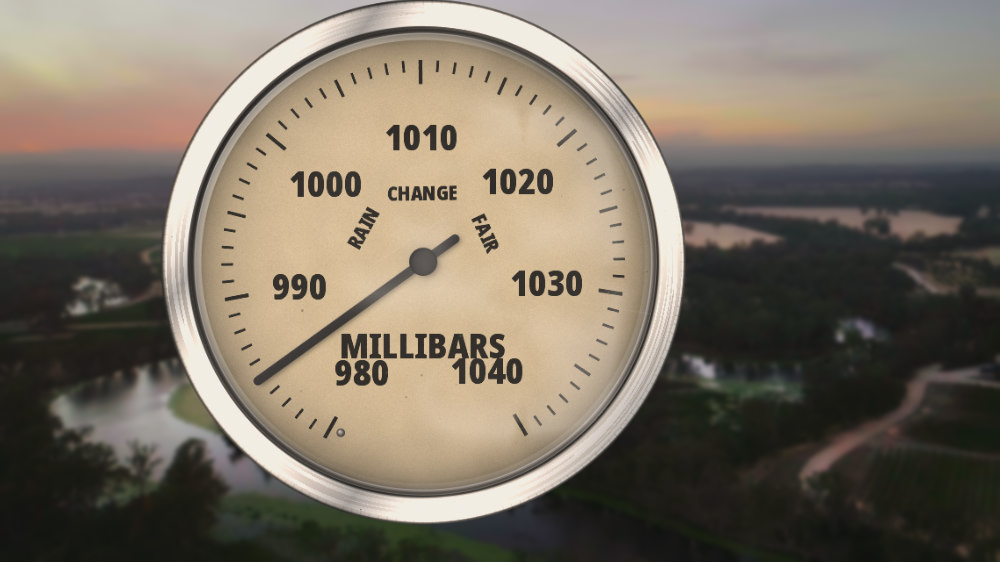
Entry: 985 mbar
